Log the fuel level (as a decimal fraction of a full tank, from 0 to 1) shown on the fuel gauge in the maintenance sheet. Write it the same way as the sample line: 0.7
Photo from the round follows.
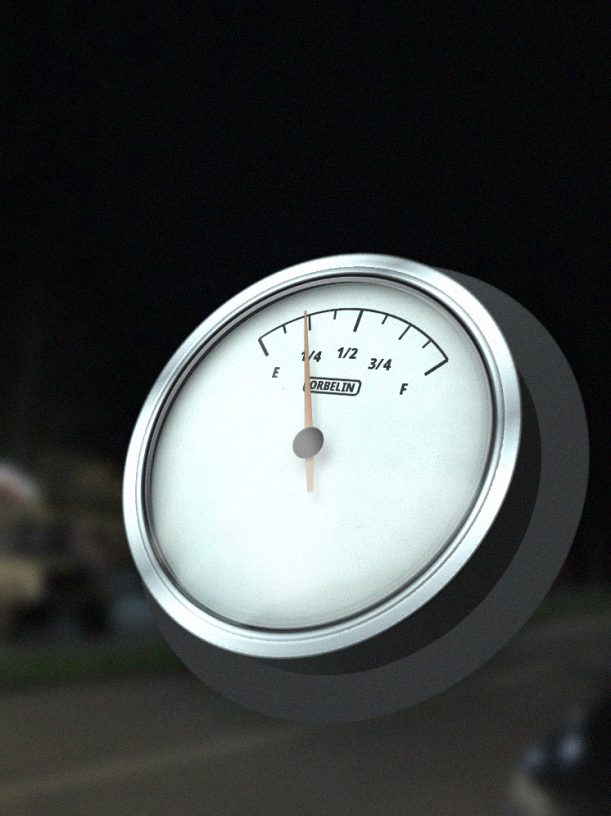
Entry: 0.25
